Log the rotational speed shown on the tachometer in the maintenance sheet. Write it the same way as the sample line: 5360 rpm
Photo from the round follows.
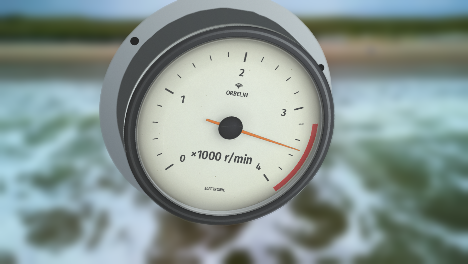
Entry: 3500 rpm
